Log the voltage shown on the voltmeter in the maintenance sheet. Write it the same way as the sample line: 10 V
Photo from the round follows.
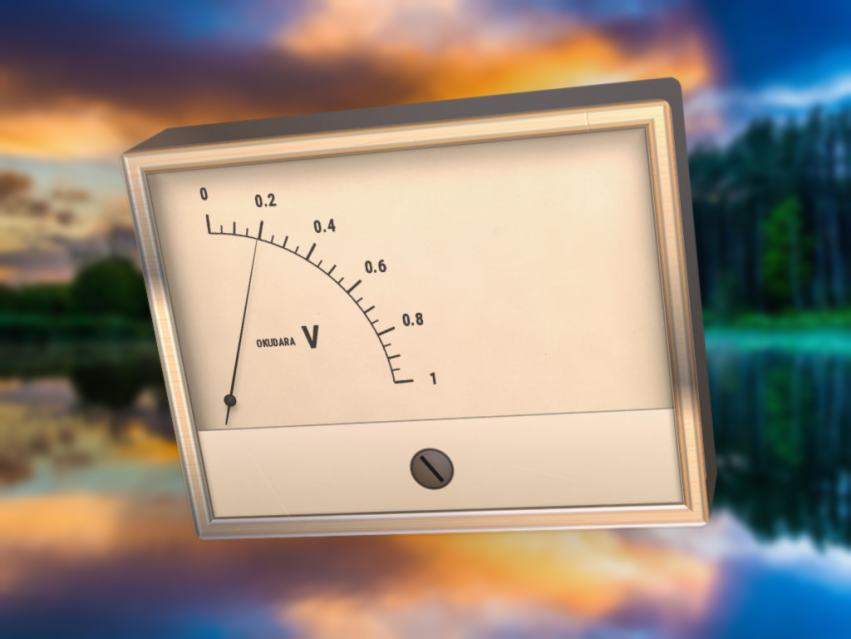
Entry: 0.2 V
